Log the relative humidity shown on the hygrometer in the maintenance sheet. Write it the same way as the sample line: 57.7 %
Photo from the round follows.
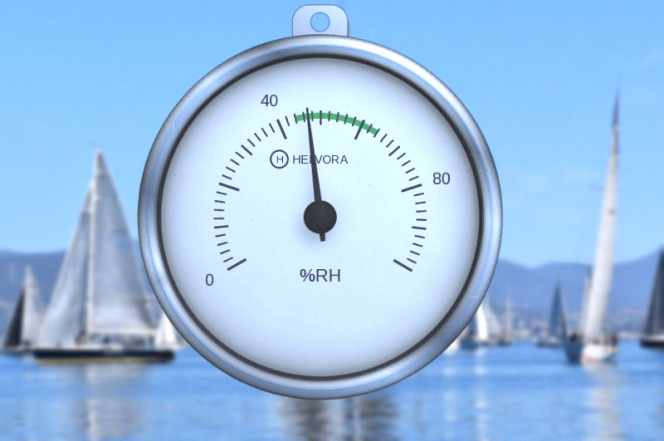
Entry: 47 %
